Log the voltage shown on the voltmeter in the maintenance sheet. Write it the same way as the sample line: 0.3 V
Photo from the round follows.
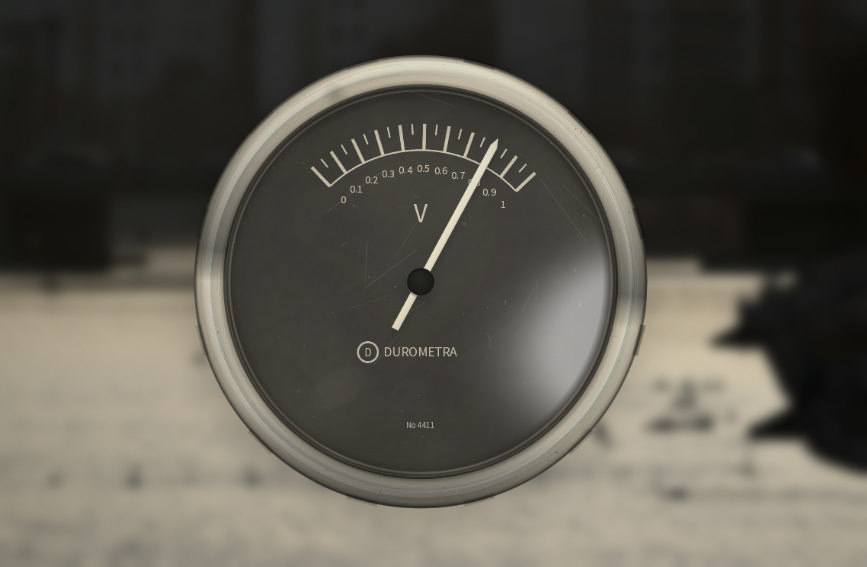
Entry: 0.8 V
